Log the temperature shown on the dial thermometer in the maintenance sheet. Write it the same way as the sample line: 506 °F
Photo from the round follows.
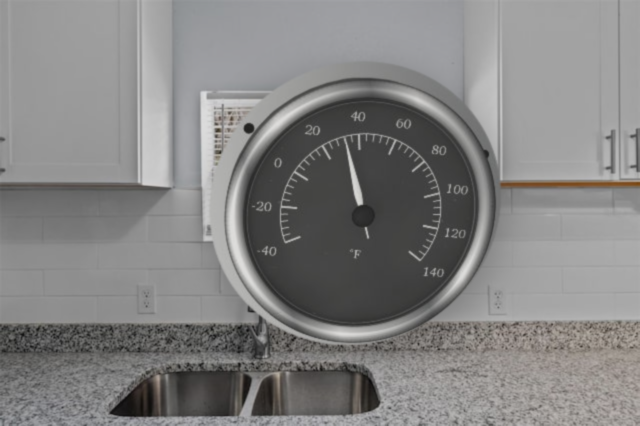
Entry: 32 °F
